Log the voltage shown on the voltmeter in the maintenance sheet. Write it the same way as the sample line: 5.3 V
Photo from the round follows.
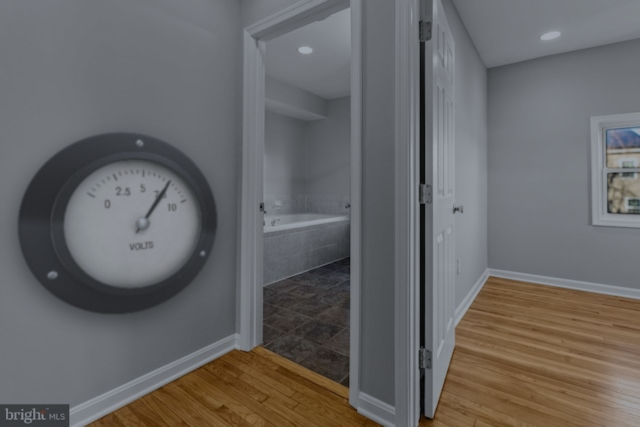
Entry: 7.5 V
